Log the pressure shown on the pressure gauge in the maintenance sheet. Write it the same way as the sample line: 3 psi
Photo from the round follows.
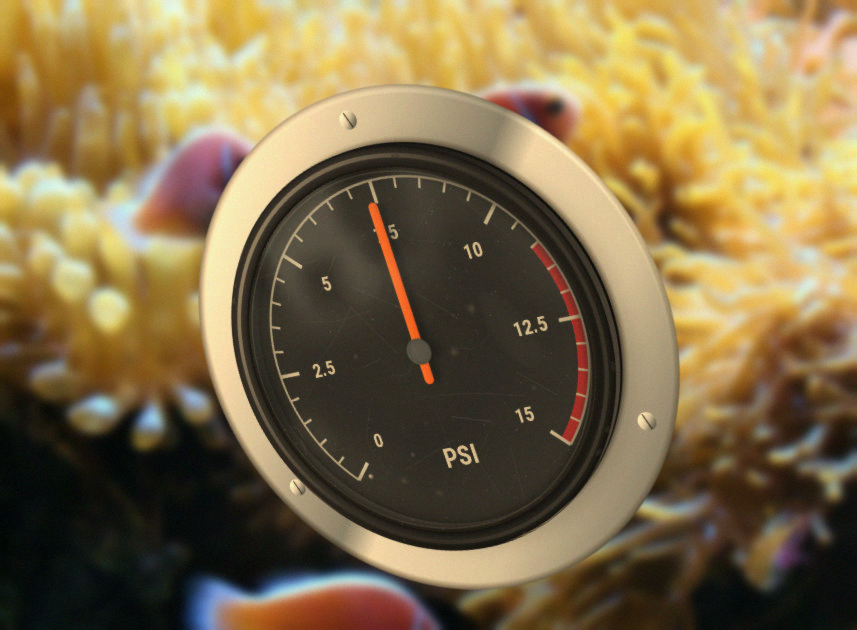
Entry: 7.5 psi
